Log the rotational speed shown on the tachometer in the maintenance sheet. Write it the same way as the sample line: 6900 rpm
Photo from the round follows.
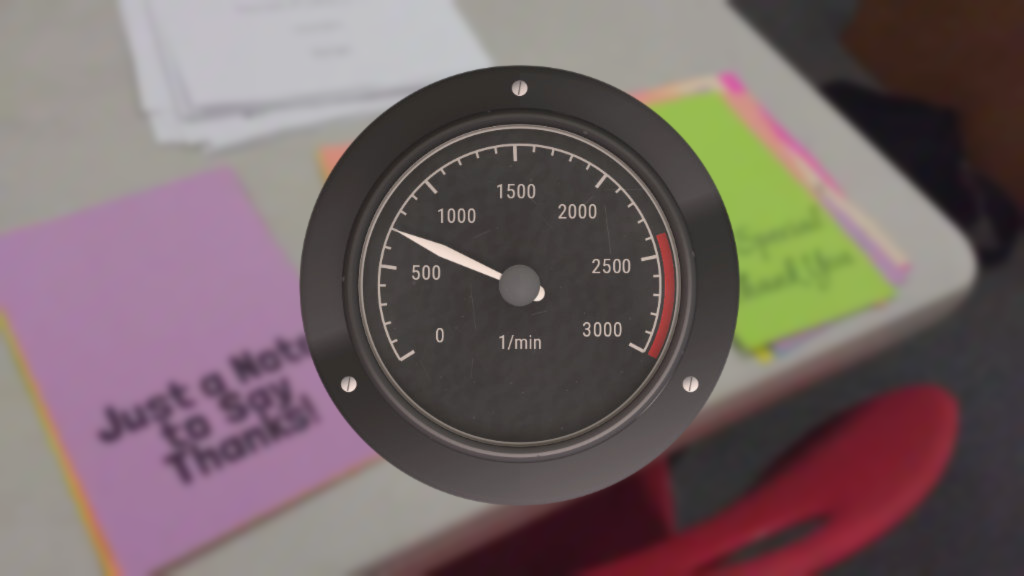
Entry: 700 rpm
